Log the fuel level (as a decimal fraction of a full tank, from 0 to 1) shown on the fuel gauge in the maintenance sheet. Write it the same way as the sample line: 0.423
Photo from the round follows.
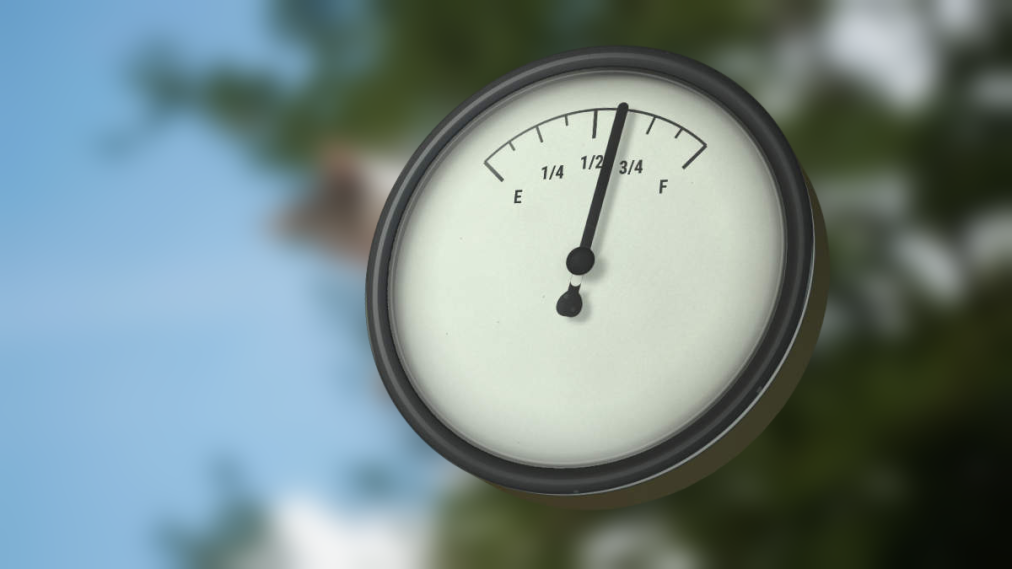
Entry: 0.625
